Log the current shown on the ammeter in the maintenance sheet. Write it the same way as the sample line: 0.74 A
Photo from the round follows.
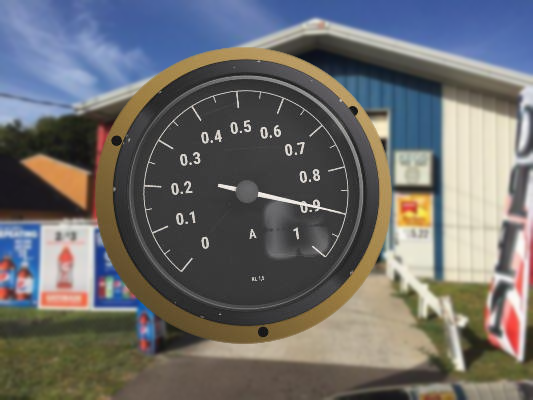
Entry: 0.9 A
